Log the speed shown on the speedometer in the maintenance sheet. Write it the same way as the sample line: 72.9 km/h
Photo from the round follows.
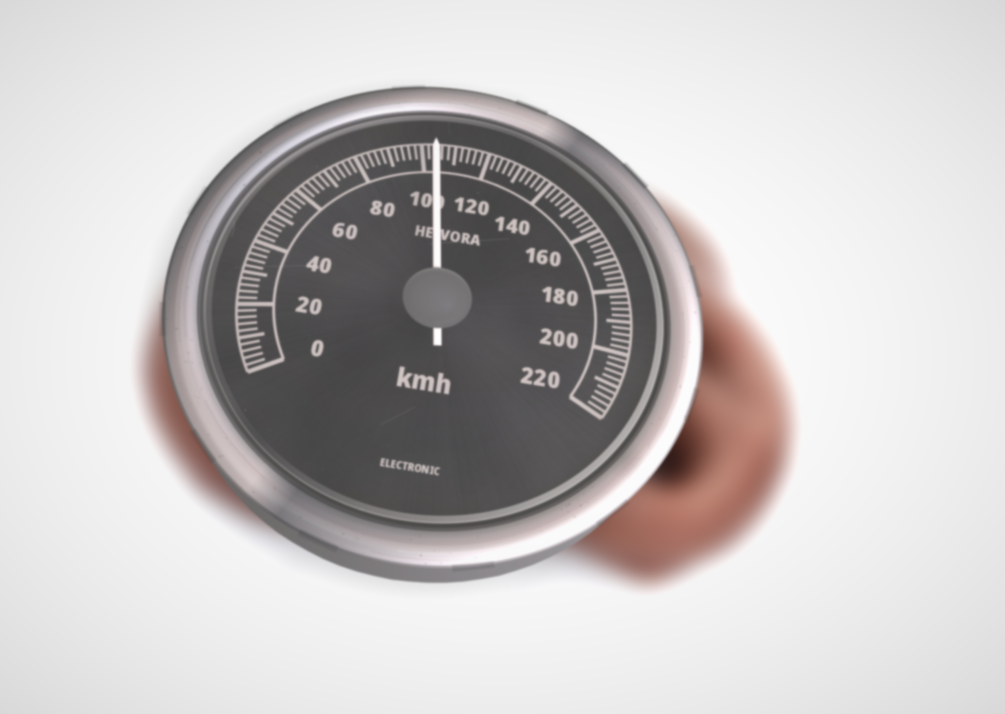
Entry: 104 km/h
